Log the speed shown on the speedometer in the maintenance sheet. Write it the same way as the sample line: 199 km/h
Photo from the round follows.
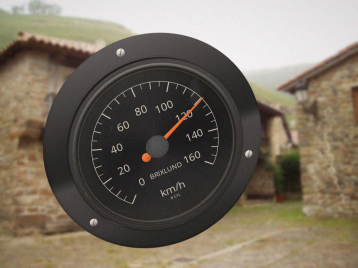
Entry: 120 km/h
